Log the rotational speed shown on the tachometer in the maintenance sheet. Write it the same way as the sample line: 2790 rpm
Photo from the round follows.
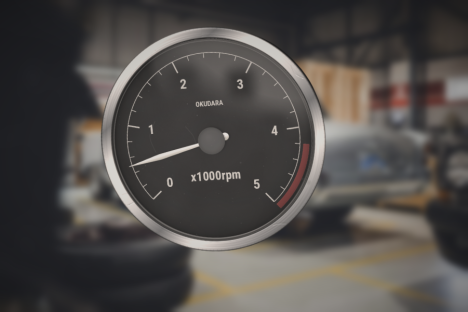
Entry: 500 rpm
